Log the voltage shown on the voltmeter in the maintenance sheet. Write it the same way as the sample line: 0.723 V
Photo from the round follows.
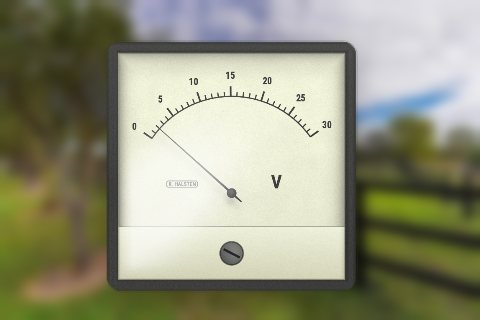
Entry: 2 V
